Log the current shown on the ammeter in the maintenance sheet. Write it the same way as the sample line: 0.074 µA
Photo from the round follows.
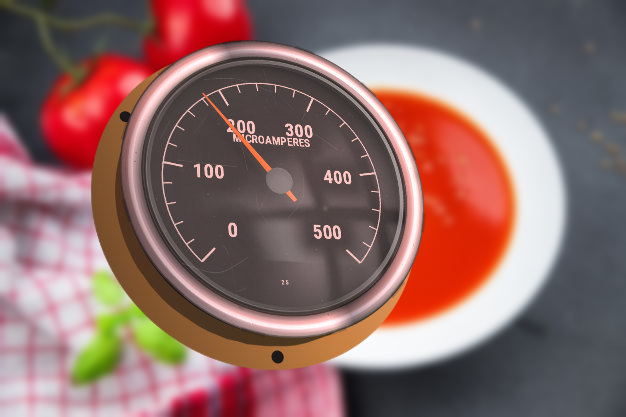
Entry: 180 µA
